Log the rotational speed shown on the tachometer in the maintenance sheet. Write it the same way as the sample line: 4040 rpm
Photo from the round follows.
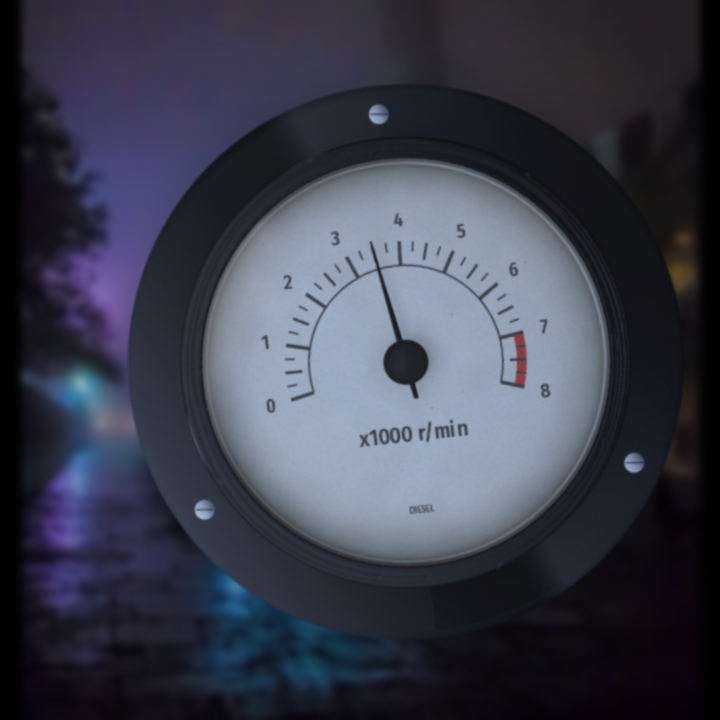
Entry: 3500 rpm
